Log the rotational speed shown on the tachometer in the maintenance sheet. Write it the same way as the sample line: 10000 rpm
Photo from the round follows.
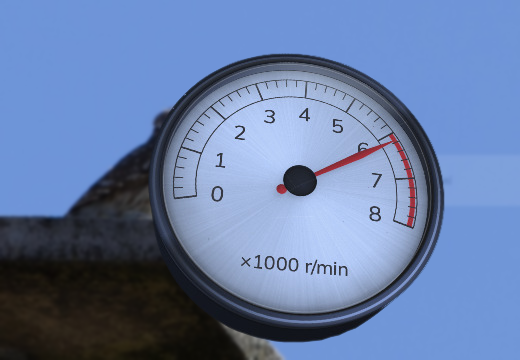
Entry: 6200 rpm
